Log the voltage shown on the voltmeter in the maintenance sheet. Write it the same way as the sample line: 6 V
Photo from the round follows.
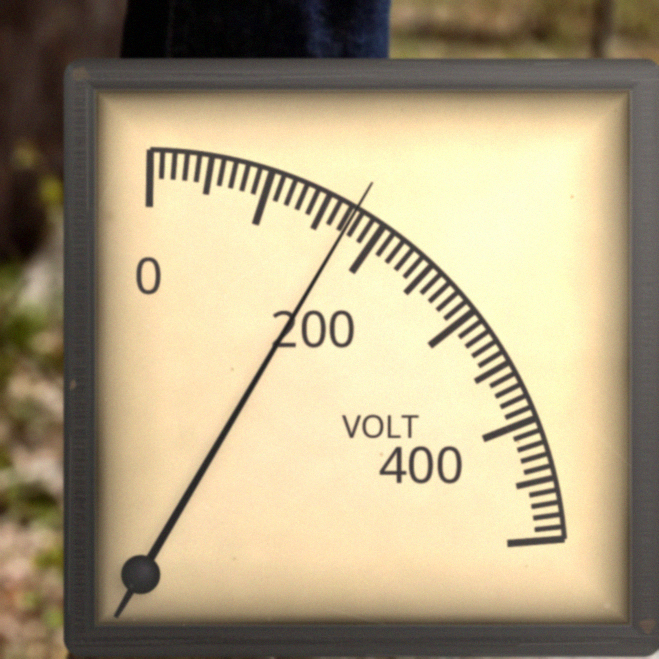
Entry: 175 V
